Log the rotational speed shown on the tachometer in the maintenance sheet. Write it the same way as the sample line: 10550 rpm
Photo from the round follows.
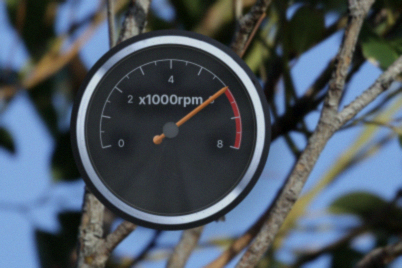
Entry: 6000 rpm
